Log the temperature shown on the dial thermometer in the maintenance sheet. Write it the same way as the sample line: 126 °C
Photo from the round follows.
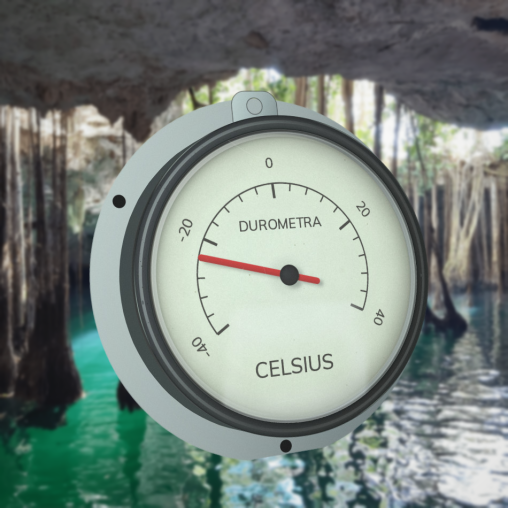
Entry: -24 °C
